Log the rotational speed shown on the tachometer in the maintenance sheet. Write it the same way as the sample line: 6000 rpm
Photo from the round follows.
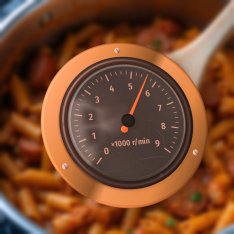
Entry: 5600 rpm
